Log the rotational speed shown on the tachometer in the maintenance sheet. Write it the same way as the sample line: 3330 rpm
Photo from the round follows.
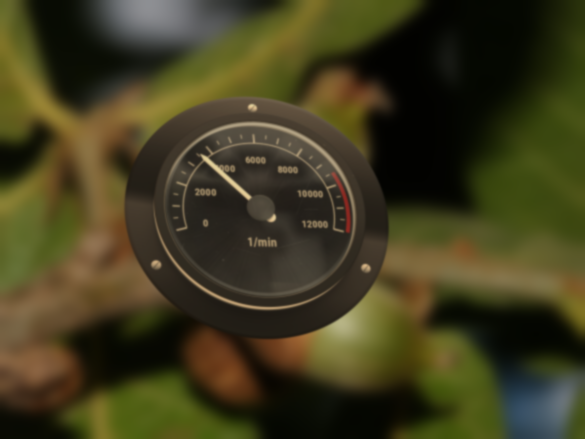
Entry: 3500 rpm
